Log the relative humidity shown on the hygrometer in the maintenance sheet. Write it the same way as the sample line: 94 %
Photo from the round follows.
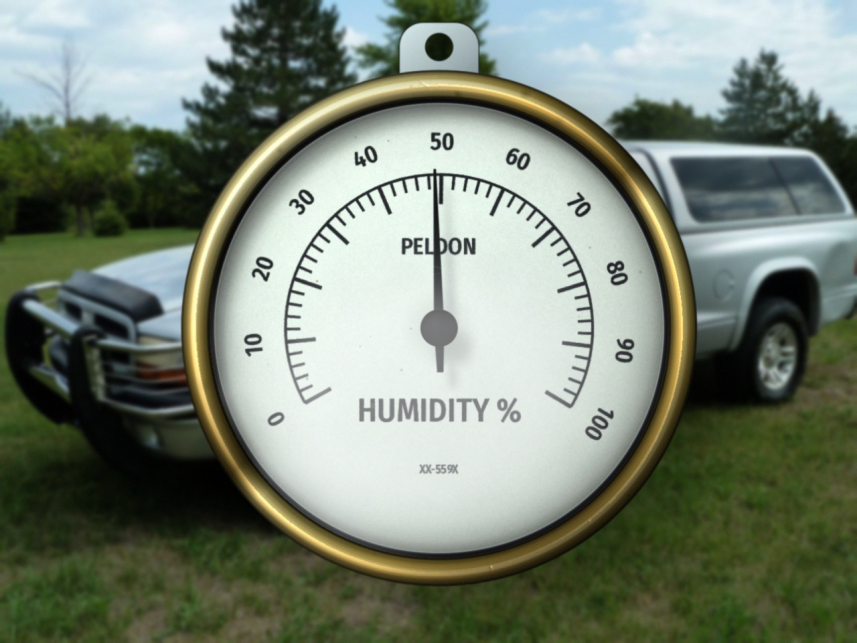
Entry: 49 %
